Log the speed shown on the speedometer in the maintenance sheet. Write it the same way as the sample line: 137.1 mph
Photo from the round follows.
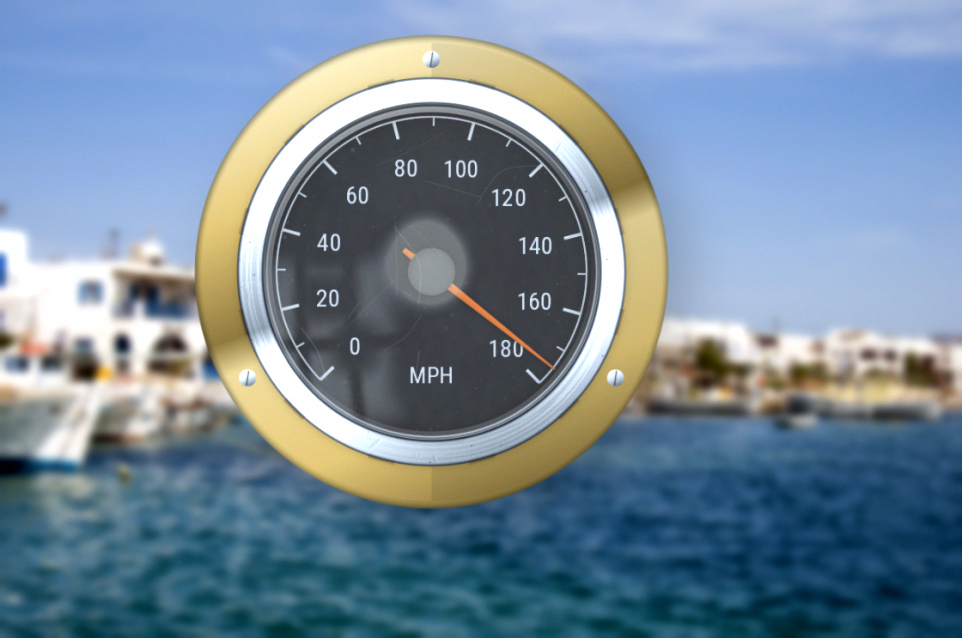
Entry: 175 mph
